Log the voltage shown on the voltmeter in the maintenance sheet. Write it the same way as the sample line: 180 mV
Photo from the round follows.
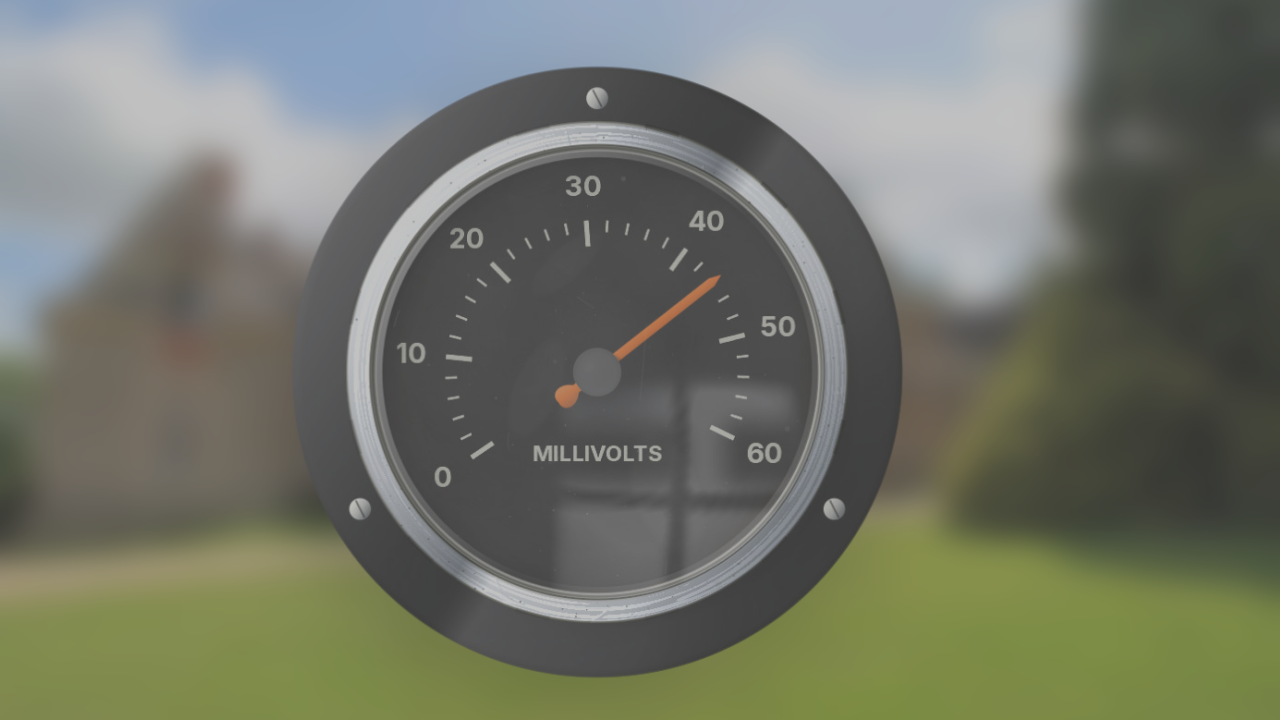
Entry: 44 mV
